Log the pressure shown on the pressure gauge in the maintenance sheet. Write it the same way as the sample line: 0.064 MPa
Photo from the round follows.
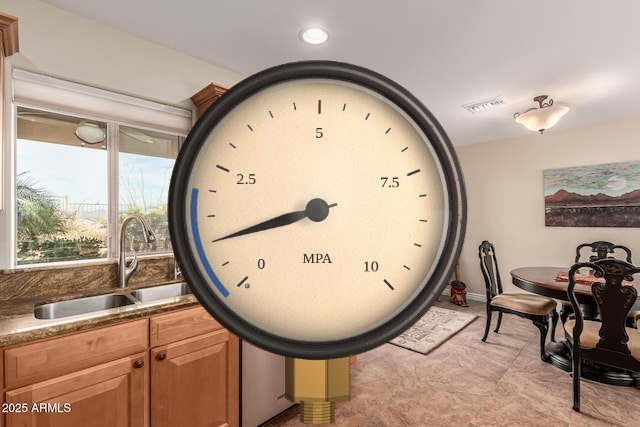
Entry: 1 MPa
